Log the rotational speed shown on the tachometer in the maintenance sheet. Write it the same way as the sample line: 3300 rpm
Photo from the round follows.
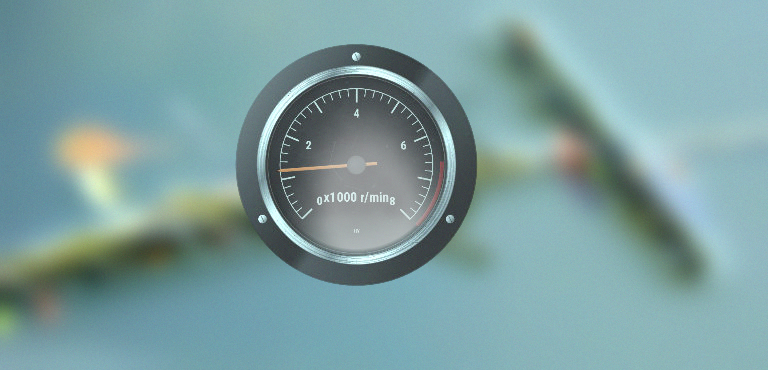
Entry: 1200 rpm
